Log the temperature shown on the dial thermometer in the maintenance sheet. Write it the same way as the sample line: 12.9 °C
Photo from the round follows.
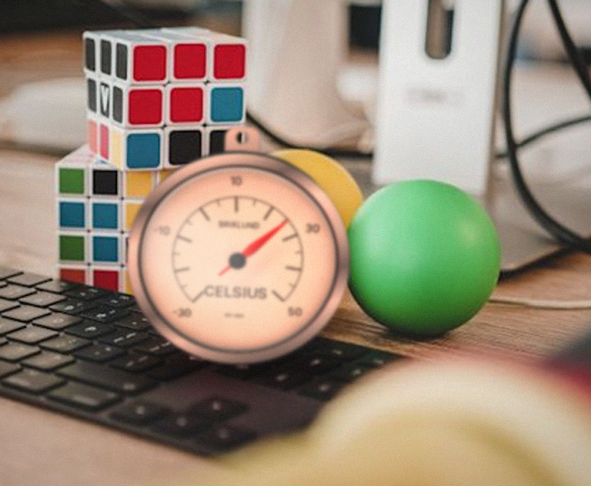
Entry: 25 °C
